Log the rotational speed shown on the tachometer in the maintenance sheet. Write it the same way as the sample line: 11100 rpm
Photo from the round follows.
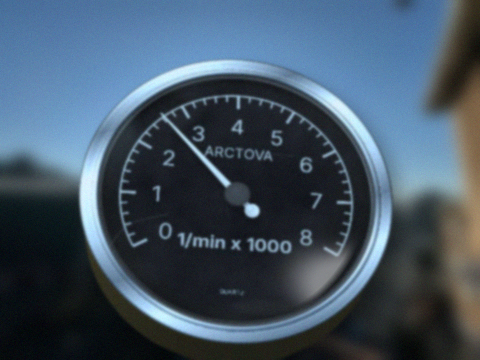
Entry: 2600 rpm
